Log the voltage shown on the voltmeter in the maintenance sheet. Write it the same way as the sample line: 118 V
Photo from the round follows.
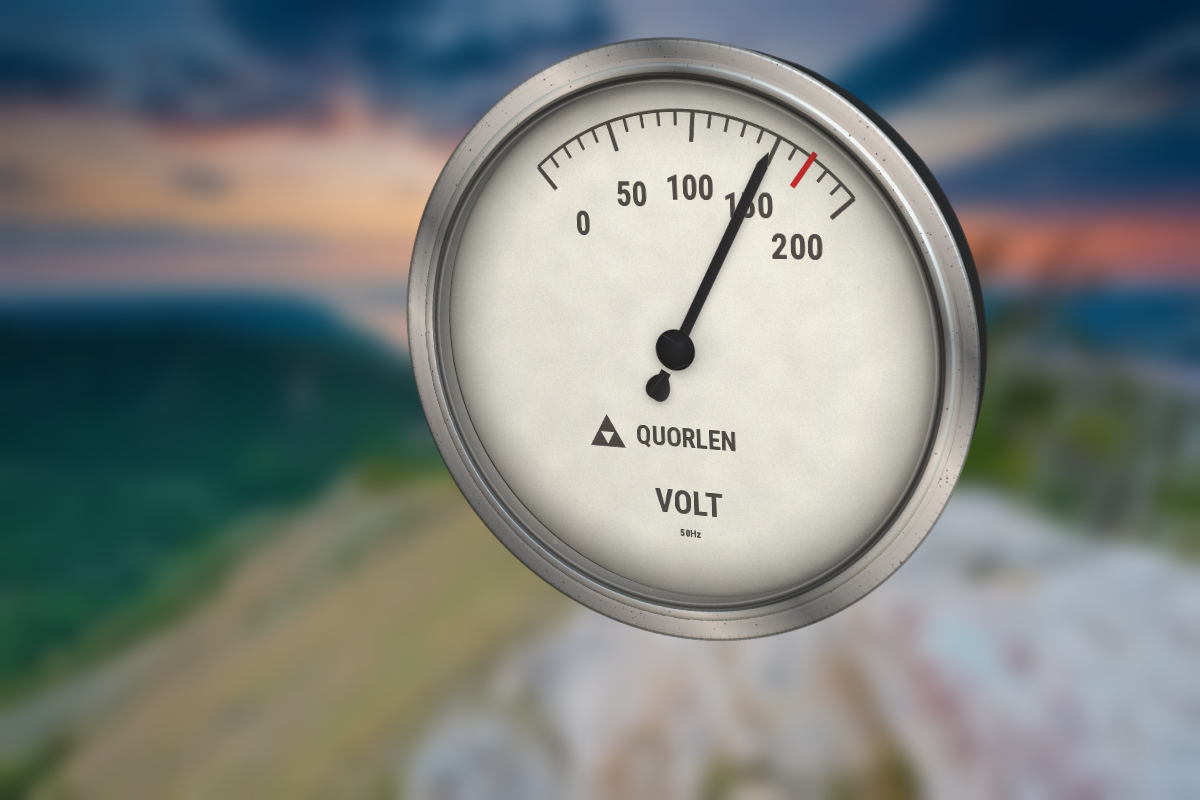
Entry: 150 V
